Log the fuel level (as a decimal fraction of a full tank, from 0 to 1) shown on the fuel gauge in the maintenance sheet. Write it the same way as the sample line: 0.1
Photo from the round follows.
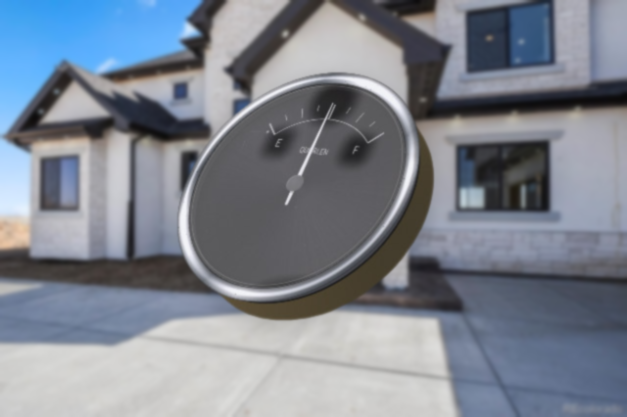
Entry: 0.5
